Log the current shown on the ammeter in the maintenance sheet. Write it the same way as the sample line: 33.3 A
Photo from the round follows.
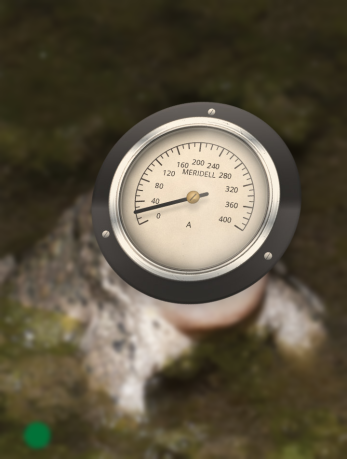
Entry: 20 A
